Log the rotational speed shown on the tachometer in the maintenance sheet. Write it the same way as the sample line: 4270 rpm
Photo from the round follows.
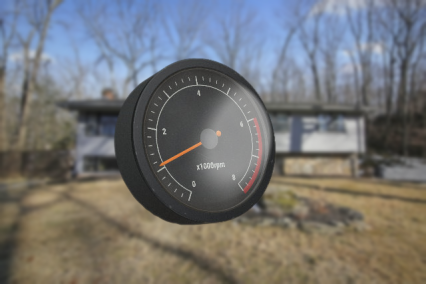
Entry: 1100 rpm
